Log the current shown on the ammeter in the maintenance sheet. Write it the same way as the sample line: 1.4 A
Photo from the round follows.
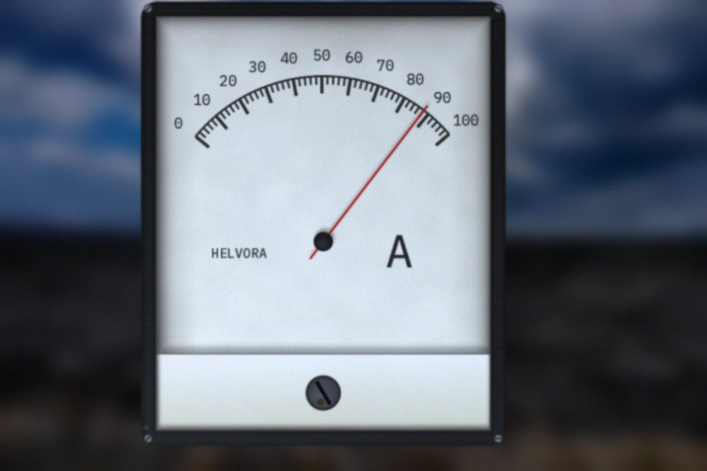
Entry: 88 A
